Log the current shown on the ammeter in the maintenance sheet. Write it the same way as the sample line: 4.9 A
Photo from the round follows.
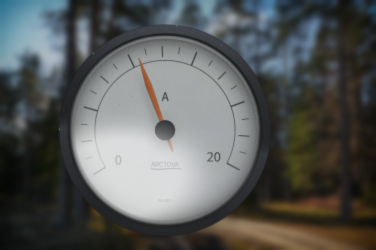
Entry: 8.5 A
